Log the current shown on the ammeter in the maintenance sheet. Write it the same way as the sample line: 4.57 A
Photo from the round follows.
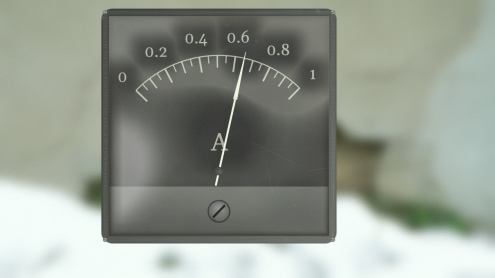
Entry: 0.65 A
